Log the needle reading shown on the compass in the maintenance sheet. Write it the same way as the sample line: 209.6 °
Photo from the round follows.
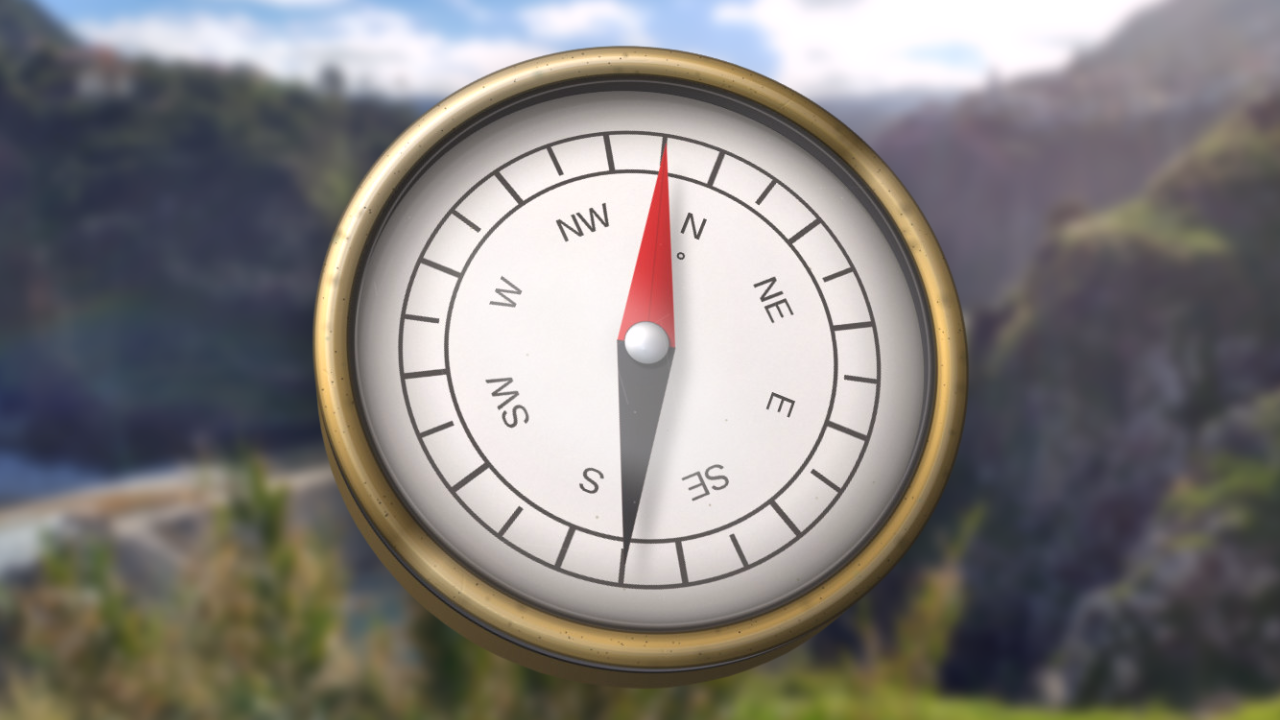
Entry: 345 °
